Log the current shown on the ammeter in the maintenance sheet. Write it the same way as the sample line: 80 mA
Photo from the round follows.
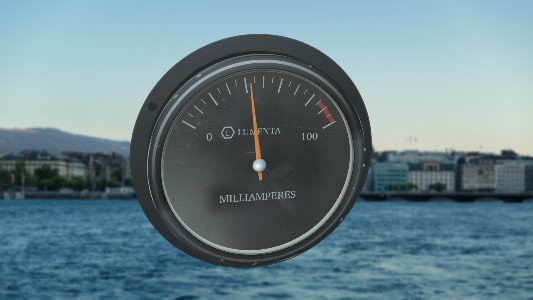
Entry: 42.5 mA
